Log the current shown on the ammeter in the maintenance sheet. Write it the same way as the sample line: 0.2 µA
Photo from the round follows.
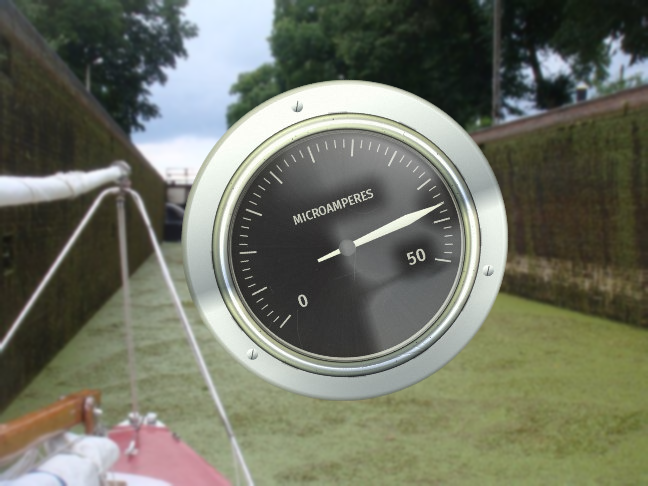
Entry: 43 µA
